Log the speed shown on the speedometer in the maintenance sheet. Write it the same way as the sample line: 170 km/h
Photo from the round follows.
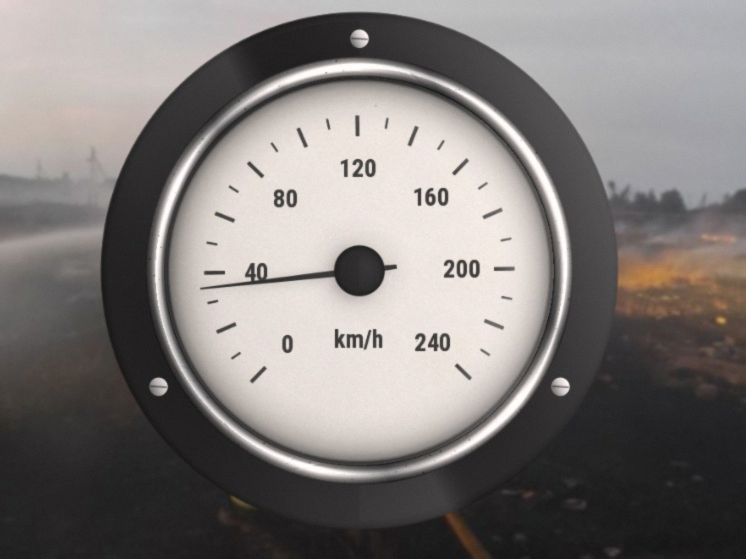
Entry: 35 km/h
